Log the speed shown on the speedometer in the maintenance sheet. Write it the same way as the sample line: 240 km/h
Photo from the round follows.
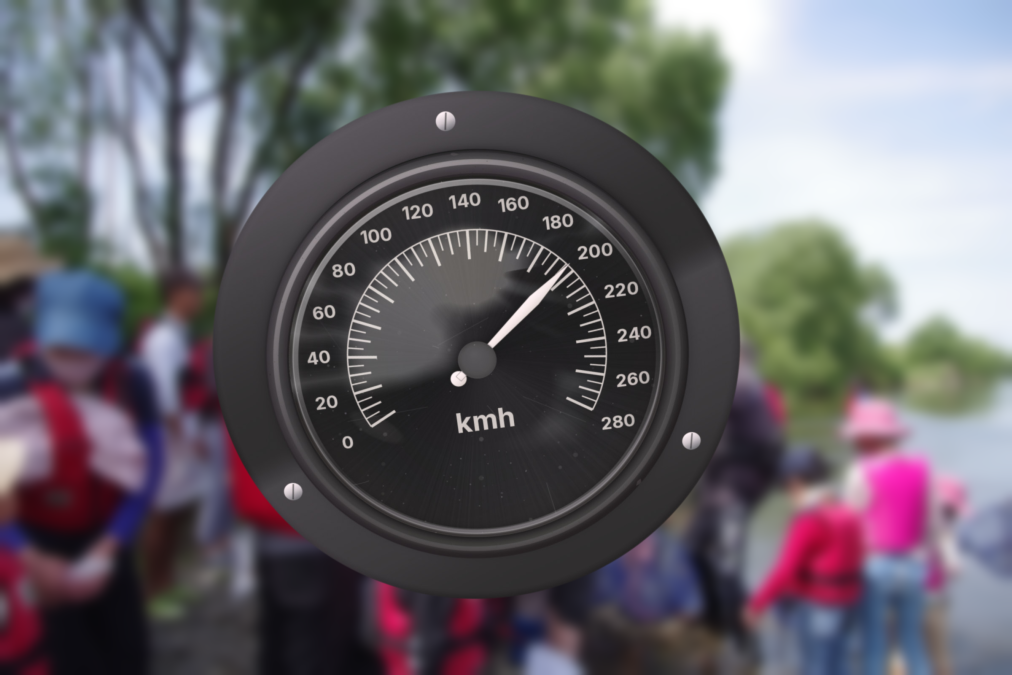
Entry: 195 km/h
